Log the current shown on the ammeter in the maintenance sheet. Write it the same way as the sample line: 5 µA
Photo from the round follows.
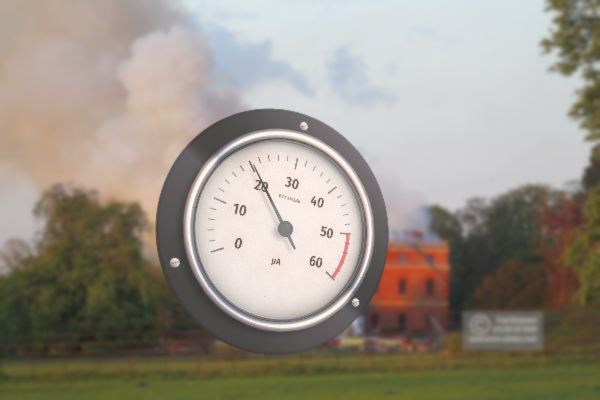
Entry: 20 µA
